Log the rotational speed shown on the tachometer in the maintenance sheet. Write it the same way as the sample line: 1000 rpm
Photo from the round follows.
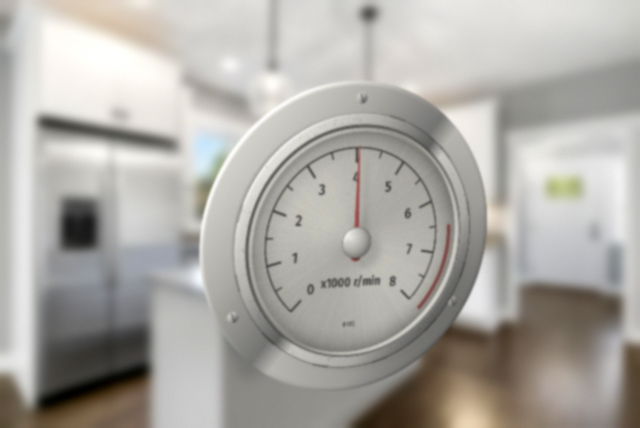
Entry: 4000 rpm
